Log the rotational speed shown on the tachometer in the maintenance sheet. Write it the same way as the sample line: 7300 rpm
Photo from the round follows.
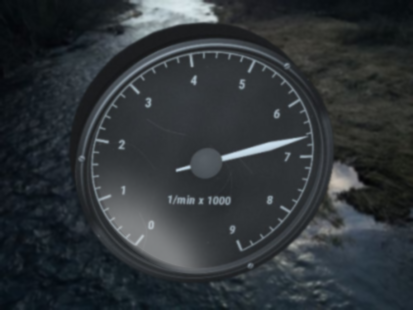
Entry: 6600 rpm
